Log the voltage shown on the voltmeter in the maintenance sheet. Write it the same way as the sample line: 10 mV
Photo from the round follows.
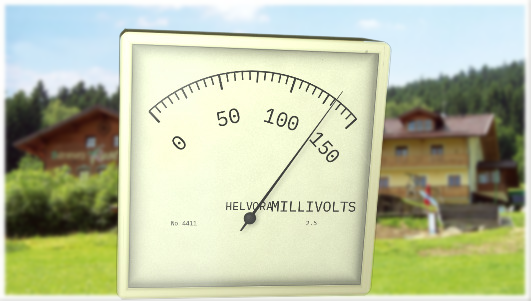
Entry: 130 mV
